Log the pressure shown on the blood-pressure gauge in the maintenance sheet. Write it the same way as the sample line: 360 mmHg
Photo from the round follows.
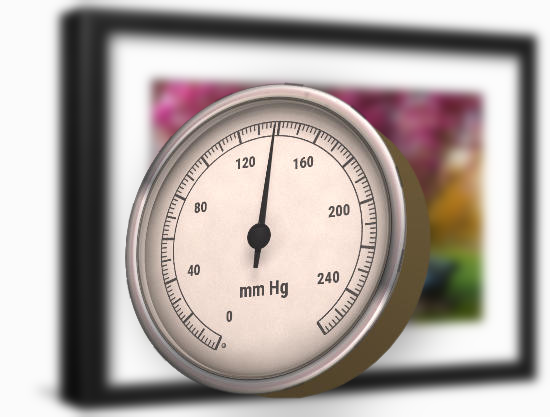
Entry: 140 mmHg
